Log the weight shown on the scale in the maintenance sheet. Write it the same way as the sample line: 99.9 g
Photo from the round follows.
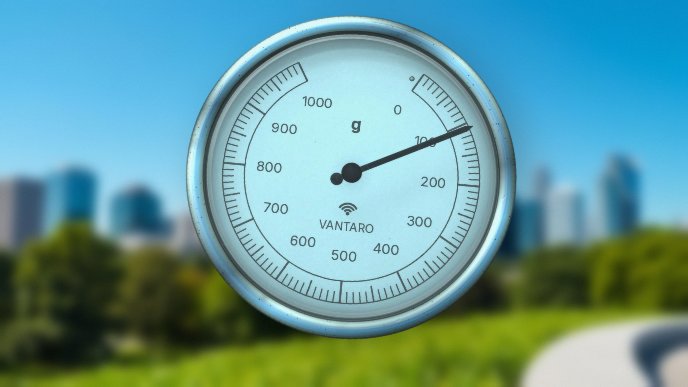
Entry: 110 g
